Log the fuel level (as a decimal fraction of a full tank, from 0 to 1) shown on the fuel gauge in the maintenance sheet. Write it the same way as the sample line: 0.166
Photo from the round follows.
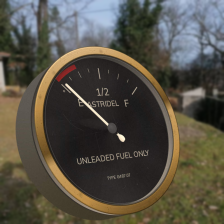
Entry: 0
